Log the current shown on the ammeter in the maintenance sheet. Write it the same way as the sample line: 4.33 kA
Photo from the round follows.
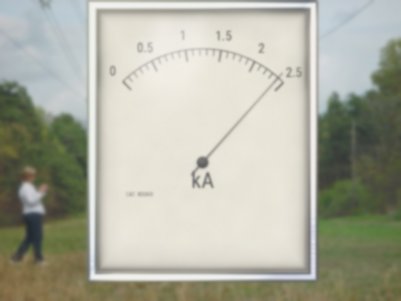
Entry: 2.4 kA
